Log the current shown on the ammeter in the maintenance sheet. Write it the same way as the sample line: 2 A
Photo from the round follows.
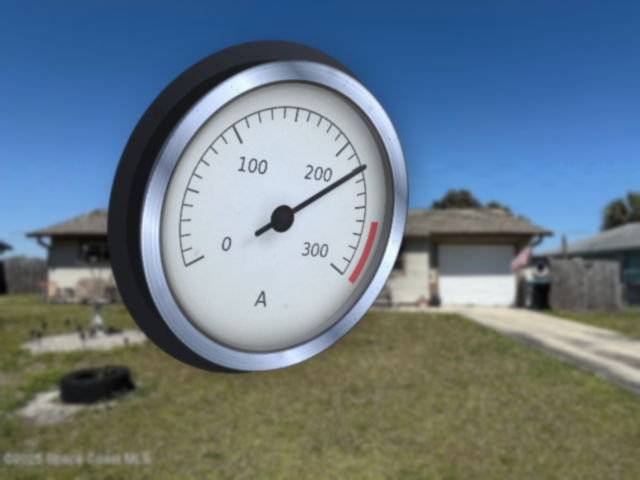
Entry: 220 A
